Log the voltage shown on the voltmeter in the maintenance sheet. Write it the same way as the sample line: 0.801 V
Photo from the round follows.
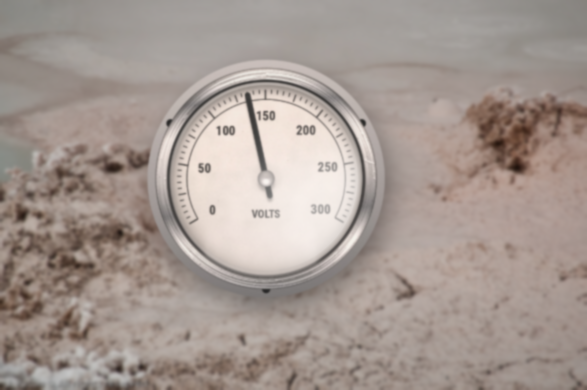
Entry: 135 V
